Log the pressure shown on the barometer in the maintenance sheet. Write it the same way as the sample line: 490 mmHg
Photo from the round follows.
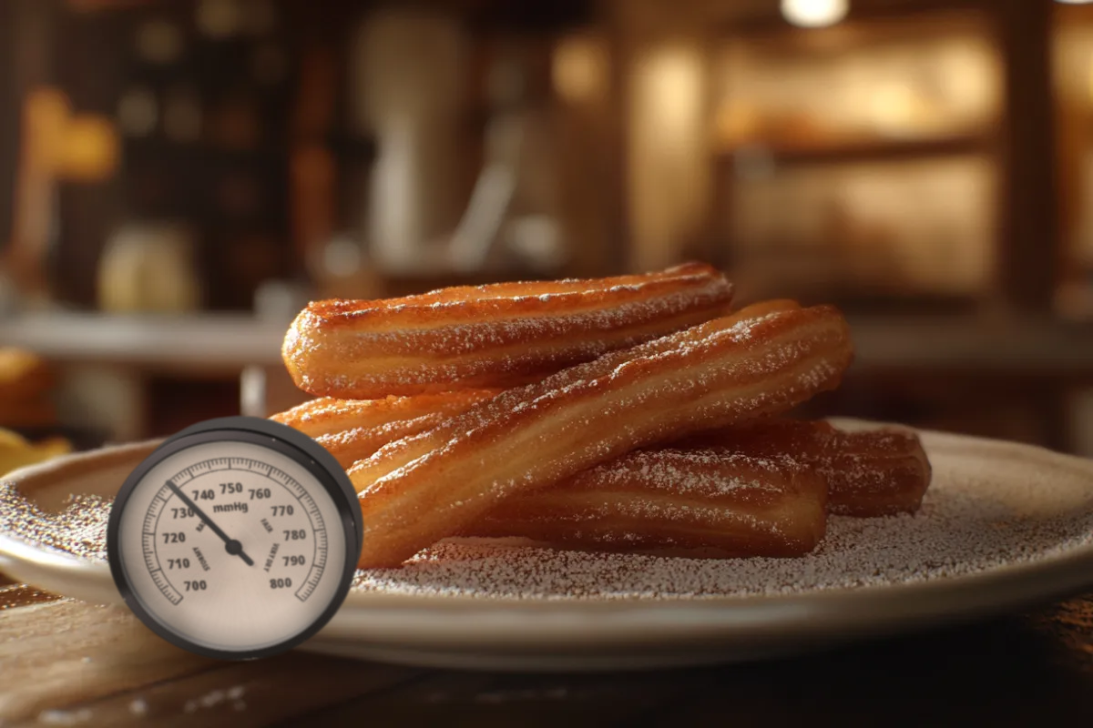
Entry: 735 mmHg
